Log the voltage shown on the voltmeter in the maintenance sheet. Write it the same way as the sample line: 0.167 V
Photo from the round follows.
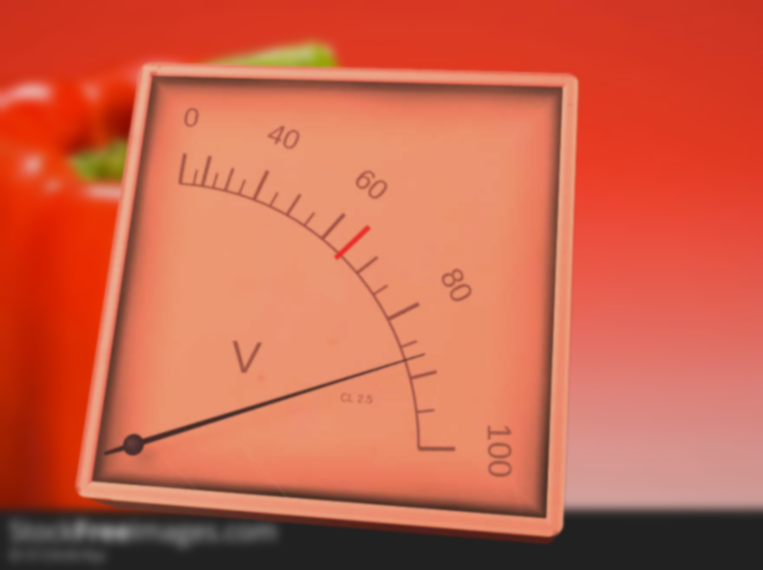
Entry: 87.5 V
